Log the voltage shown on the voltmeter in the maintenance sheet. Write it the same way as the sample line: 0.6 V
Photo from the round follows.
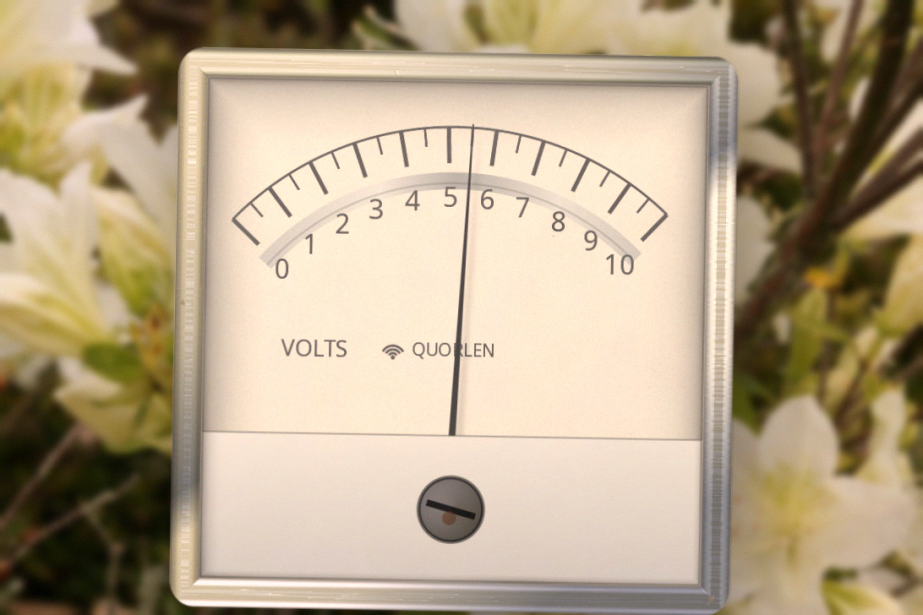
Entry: 5.5 V
